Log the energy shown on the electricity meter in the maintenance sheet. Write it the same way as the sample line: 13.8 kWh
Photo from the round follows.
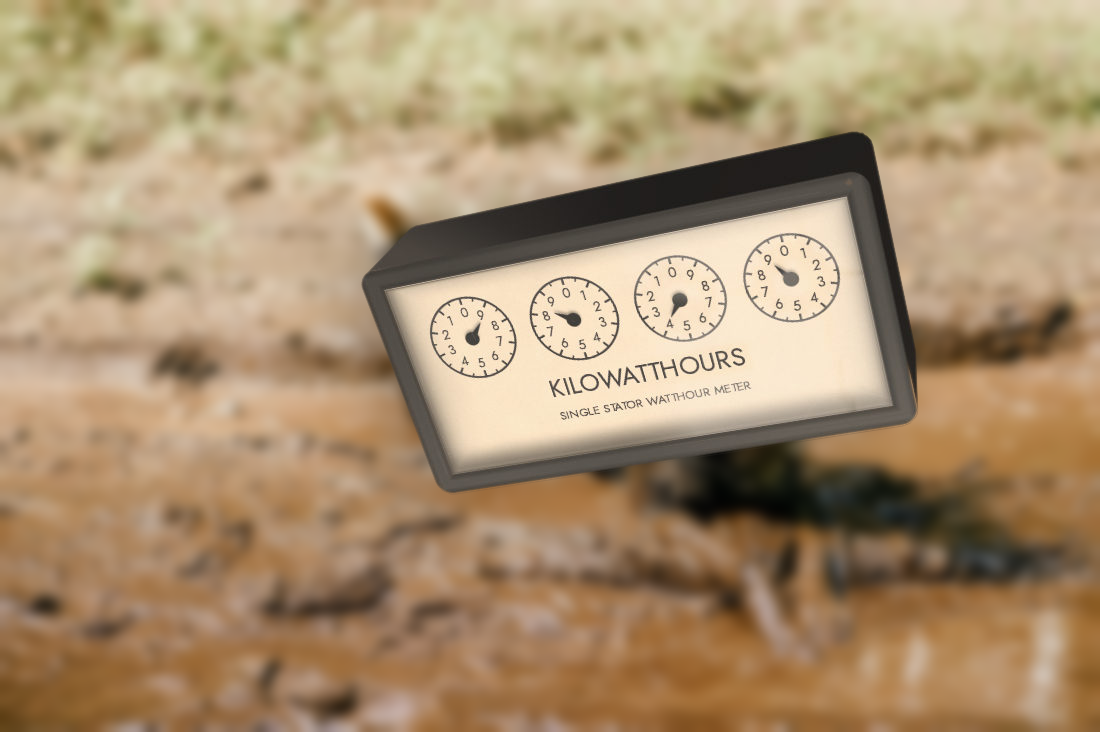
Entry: 8839 kWh
